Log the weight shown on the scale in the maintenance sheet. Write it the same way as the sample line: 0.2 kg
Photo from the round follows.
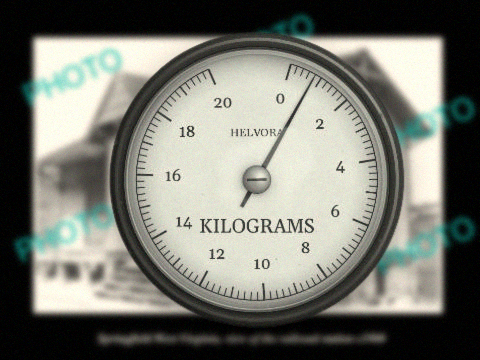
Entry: 0.8 kg
